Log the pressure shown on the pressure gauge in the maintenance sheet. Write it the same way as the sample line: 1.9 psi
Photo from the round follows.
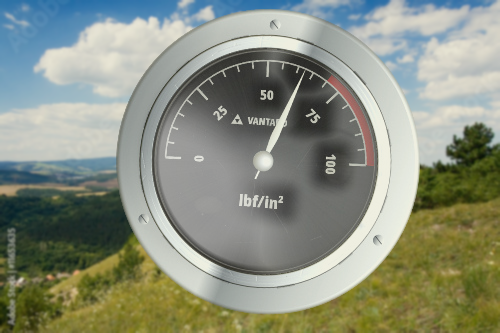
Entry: 62.5 psi
